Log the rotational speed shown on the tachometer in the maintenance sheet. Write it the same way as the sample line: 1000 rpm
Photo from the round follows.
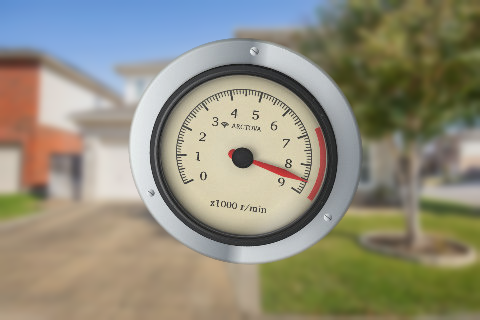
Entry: 8500 rpm
